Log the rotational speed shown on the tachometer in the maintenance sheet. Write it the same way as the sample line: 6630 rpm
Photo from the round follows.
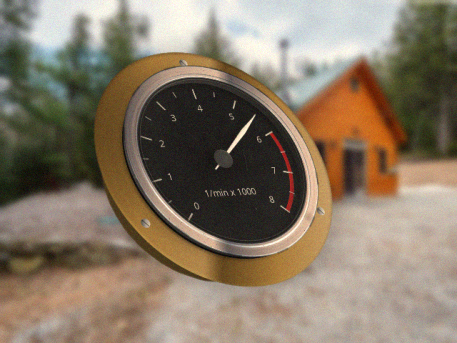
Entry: 5500 rpm
